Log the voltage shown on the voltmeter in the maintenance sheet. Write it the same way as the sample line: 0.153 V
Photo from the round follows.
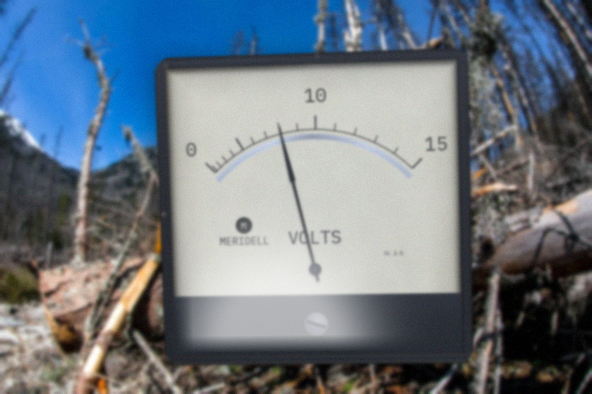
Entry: 8 V
